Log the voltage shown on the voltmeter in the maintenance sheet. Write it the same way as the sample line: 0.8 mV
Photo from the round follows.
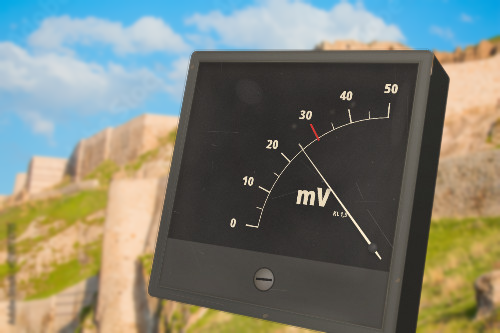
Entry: 25 mV
